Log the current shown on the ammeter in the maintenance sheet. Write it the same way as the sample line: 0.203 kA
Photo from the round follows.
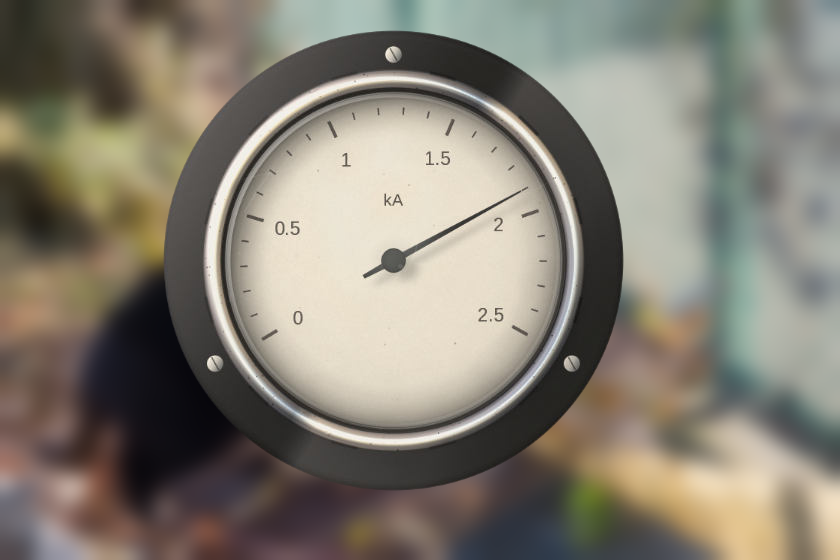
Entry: 1.9 kA
